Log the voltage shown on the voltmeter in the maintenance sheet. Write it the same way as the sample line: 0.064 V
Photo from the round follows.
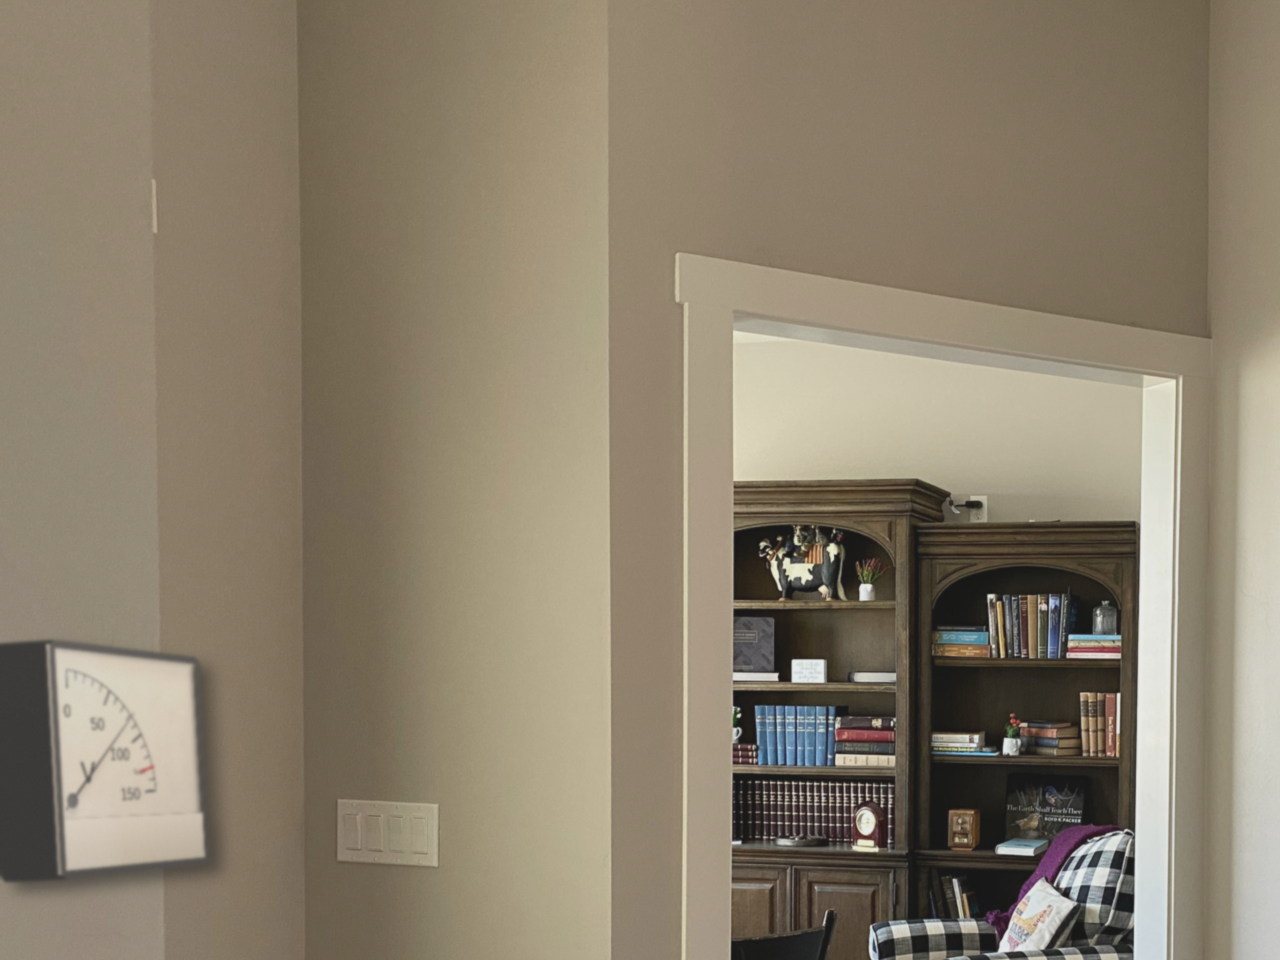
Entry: 80 V
